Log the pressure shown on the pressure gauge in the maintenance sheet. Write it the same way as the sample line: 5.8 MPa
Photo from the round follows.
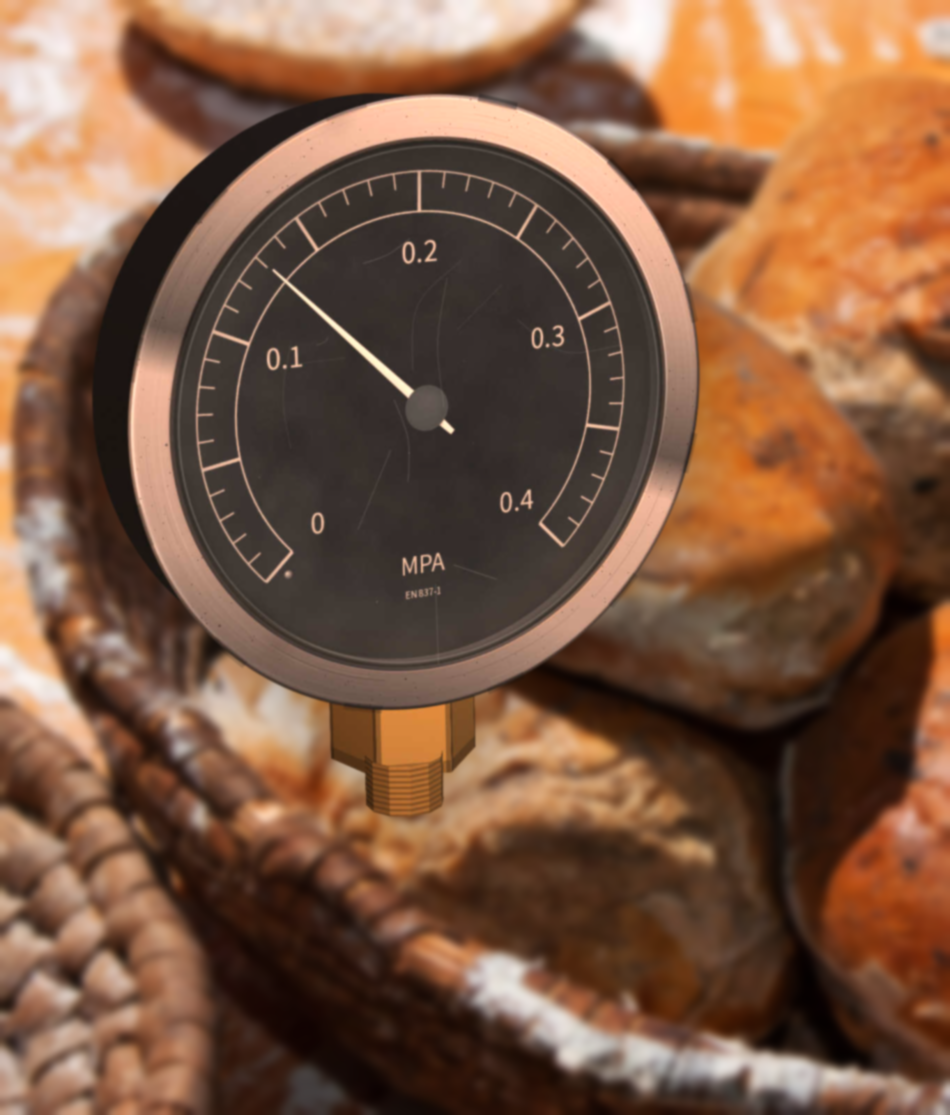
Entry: 0.13 MPa
